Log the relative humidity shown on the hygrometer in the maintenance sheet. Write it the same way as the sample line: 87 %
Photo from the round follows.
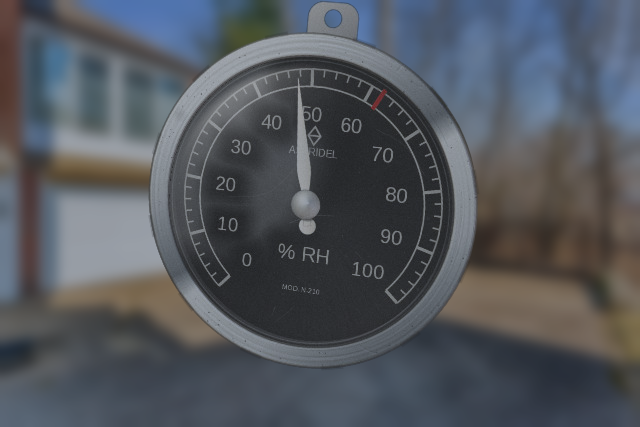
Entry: 48 %
